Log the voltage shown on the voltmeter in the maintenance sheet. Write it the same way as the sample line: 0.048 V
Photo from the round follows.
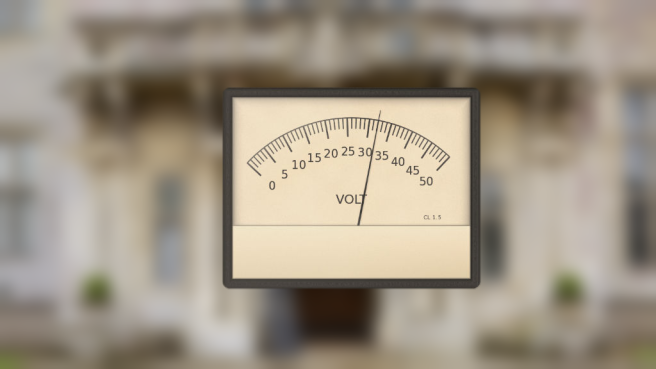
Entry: 32 V
